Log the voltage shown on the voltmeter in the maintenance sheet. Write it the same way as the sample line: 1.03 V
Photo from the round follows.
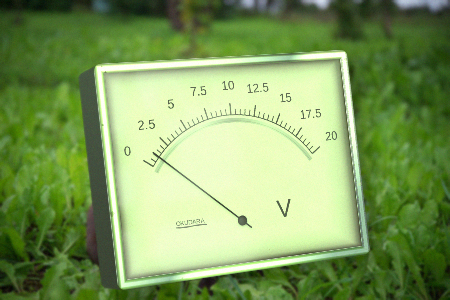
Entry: 1 V
